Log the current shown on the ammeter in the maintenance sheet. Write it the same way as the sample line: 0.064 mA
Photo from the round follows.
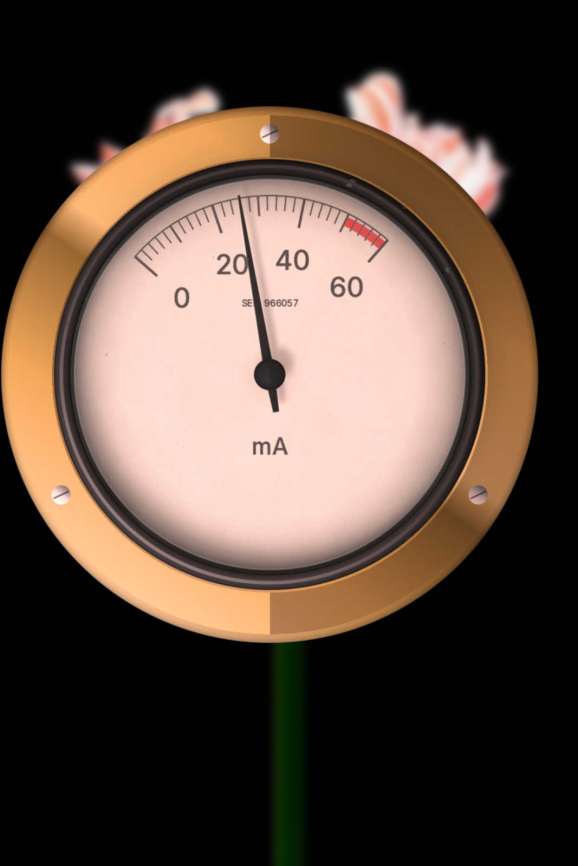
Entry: 26 mA
